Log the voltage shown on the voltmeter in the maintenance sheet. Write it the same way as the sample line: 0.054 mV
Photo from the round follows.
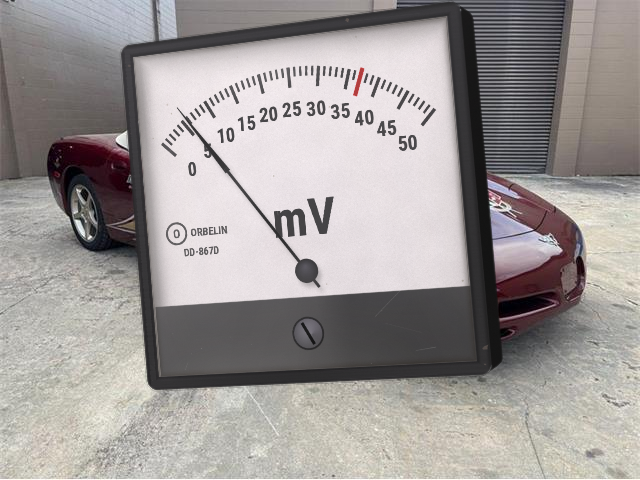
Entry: 6 mV
